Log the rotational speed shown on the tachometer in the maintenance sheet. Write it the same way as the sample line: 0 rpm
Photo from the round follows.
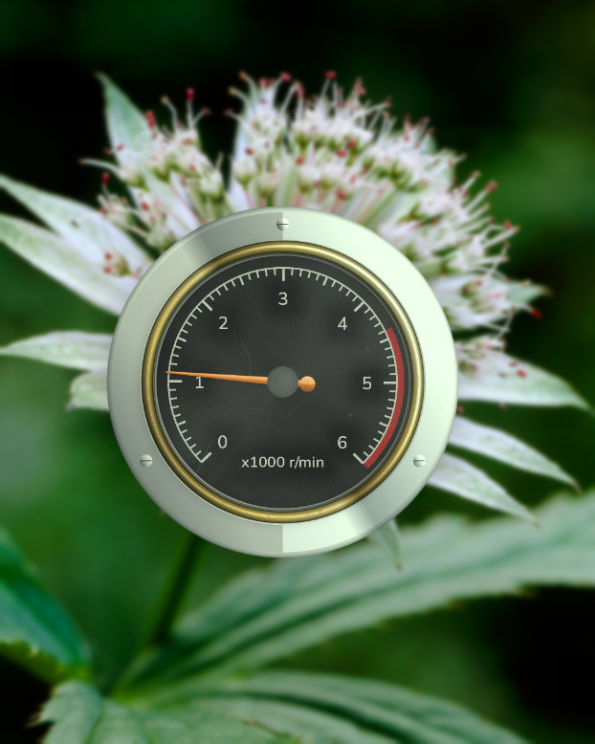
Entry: 1100 rpm
